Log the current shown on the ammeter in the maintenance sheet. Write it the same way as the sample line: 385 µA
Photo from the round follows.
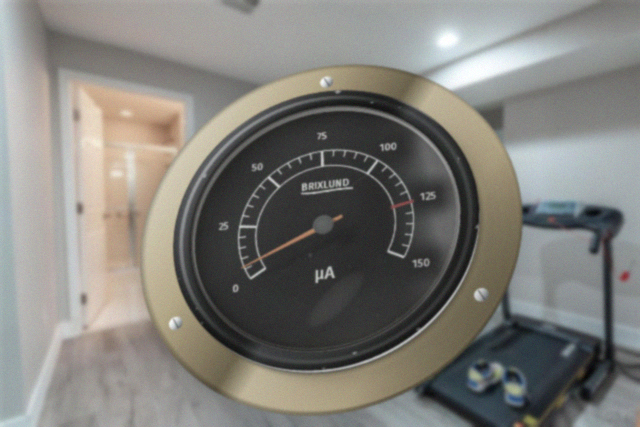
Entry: 5 µA
